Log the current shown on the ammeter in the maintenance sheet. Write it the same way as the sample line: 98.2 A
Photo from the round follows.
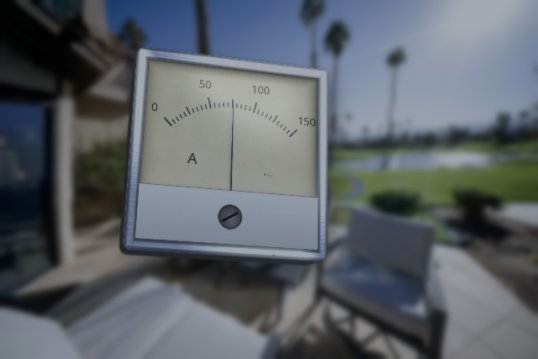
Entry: 75 A
